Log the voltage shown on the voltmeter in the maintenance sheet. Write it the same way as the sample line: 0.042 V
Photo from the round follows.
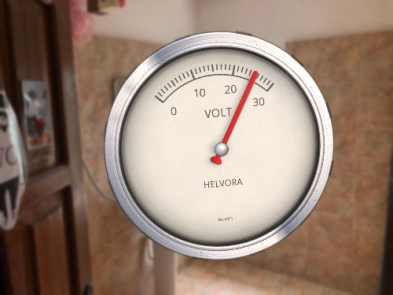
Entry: 25 V
